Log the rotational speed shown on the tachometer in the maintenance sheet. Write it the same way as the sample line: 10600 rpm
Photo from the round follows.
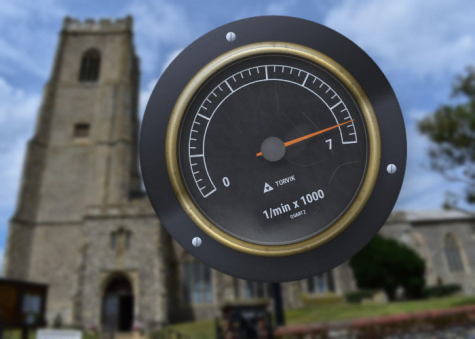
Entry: 6500 rpm
